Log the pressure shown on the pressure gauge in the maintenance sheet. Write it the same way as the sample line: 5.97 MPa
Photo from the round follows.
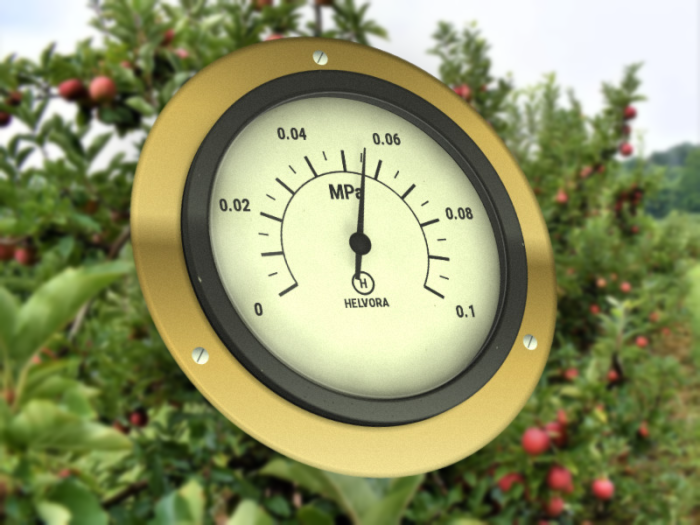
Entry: 0.055 MPa
